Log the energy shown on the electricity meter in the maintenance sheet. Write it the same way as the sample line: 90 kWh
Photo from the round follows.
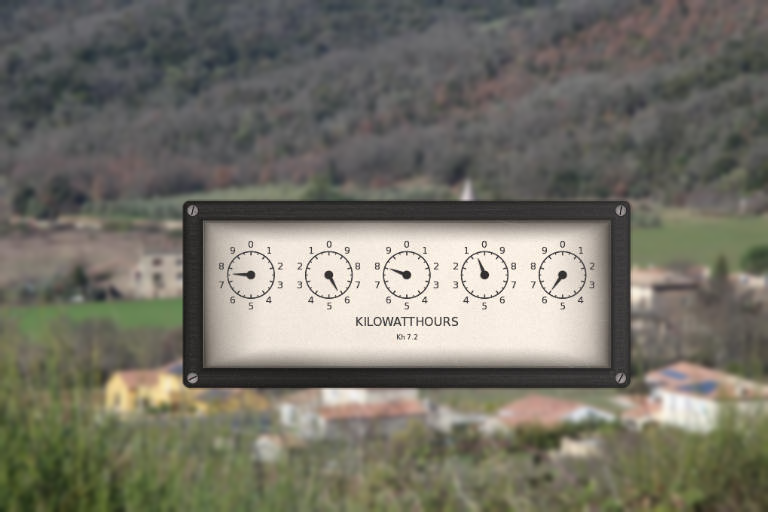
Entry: 75806 kWh
